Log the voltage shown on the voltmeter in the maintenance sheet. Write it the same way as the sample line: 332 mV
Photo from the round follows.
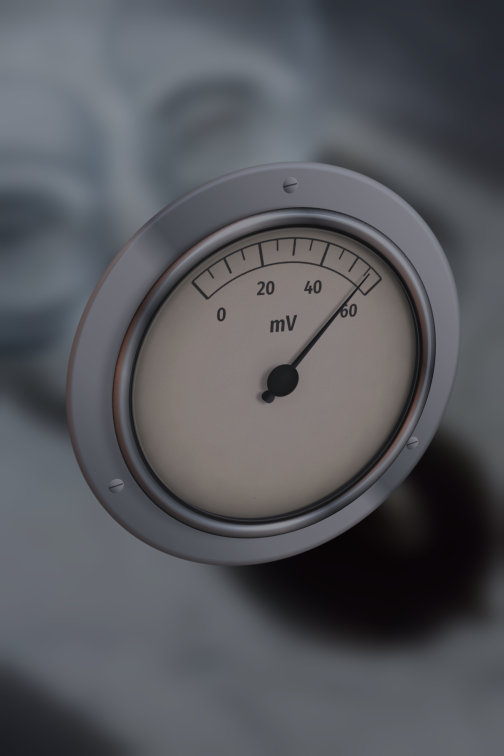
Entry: 55 mV
